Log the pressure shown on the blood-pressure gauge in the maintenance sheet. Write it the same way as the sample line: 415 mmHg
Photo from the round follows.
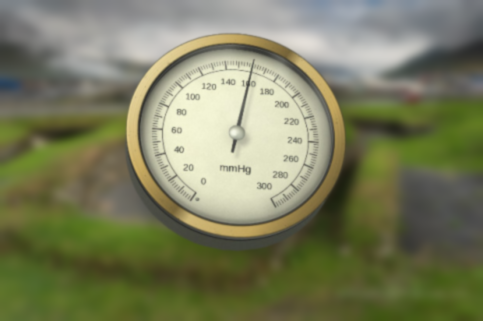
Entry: 160 mmHg
